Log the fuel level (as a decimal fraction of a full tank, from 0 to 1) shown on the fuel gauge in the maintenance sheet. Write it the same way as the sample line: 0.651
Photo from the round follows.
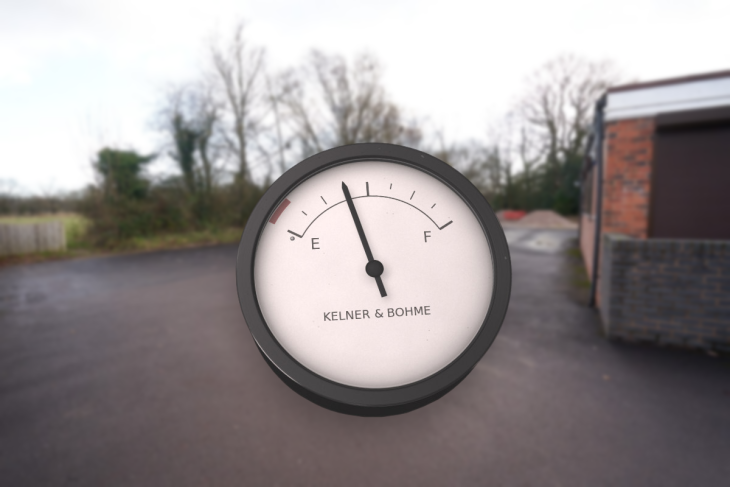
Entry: 0.375
